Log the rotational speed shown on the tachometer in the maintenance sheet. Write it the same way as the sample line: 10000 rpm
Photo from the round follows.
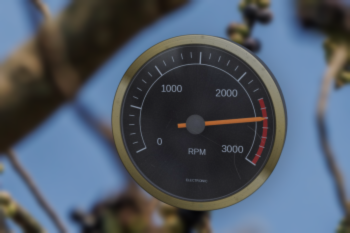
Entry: 2500 rpm
